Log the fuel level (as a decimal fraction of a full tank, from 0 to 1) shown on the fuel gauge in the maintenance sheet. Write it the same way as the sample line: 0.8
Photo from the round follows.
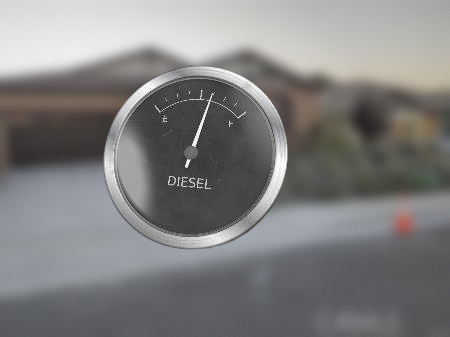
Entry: 0.625
